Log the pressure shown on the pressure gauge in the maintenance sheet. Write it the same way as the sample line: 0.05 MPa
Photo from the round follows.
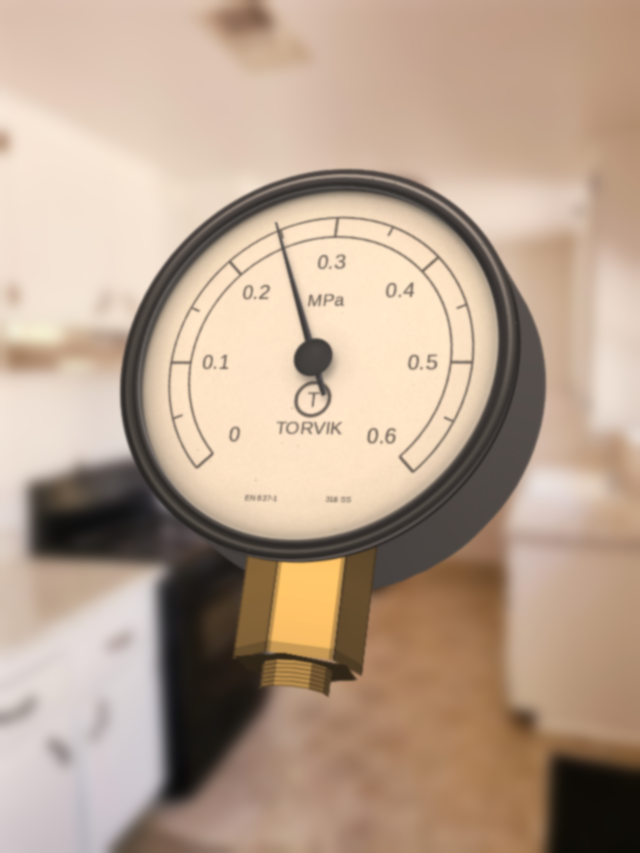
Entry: 0.25 MPa
